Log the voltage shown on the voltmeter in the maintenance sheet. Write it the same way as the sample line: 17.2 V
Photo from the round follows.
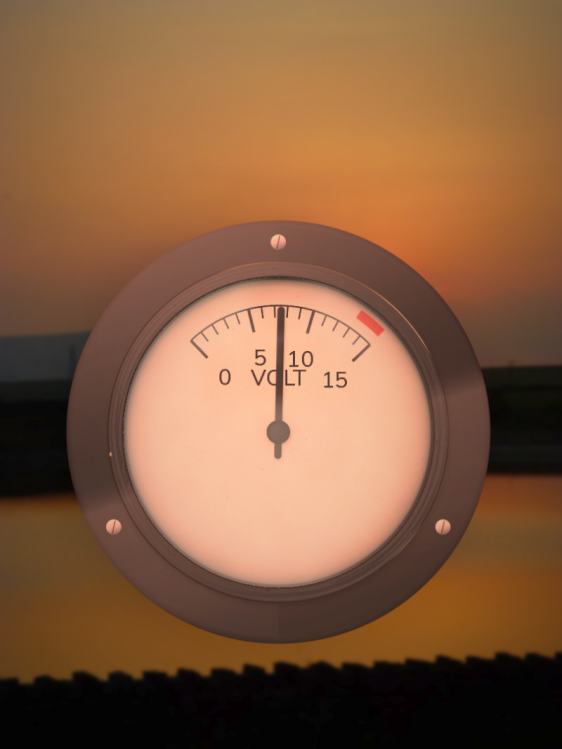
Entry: 7.5 V
